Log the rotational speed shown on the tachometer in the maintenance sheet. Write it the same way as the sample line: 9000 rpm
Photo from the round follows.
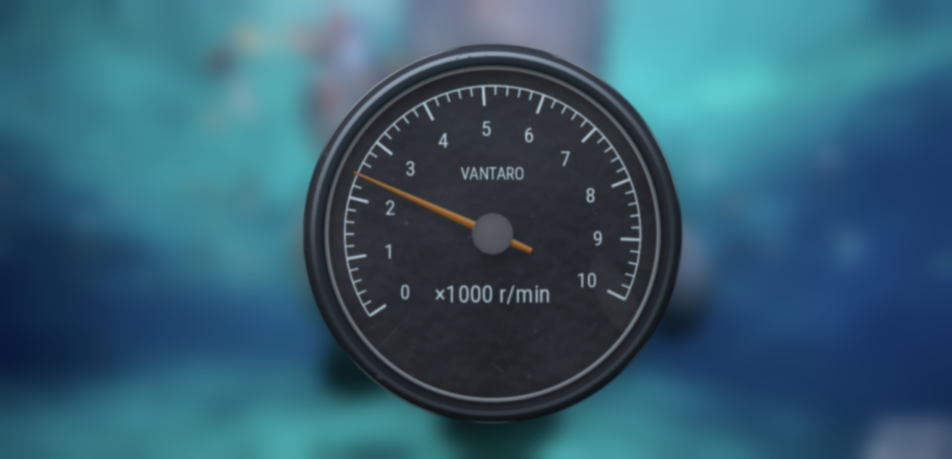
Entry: 2400 rpm
